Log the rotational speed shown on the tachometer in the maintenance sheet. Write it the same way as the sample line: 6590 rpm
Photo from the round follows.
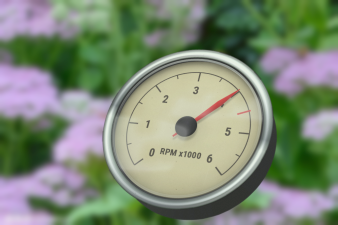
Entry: 4000 rpm
